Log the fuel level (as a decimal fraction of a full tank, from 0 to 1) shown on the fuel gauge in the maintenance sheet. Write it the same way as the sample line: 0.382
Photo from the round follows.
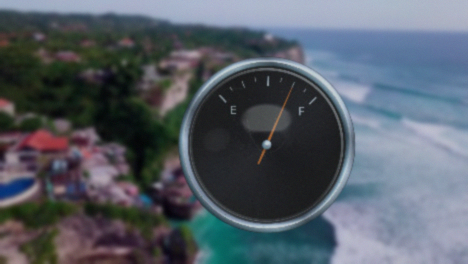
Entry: 0.75
